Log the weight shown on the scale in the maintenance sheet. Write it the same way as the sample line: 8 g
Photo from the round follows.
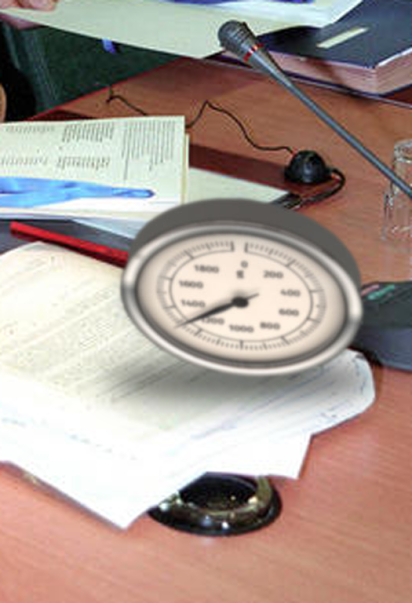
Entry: 1300 g
